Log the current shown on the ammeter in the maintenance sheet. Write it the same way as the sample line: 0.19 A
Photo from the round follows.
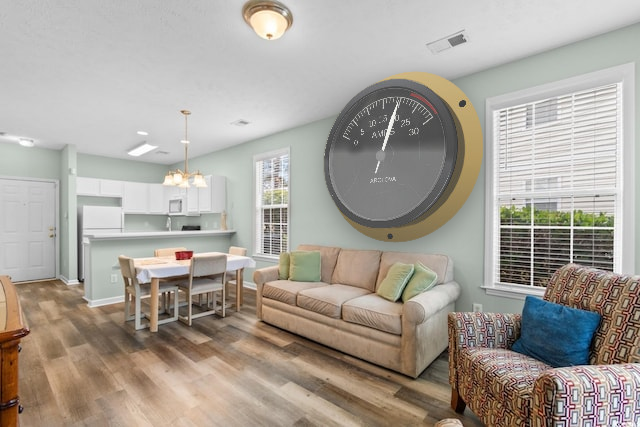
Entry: 20 A
